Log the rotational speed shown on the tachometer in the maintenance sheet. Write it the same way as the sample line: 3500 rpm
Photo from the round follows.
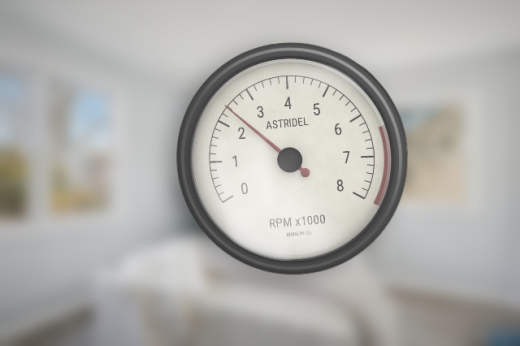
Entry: 2400 rpm
